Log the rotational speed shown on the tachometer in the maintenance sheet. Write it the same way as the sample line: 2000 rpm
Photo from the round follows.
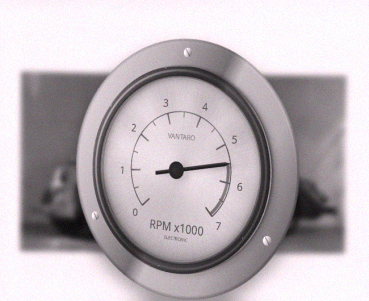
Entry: 5500 rpm
